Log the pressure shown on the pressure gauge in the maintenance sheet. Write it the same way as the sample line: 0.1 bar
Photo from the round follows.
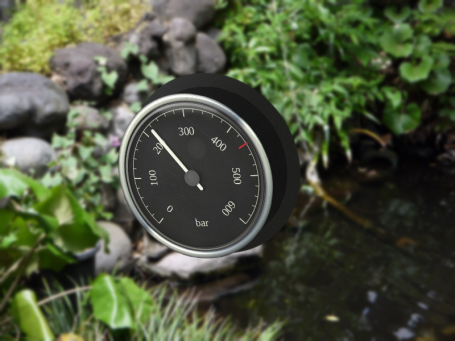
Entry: 220 bar
